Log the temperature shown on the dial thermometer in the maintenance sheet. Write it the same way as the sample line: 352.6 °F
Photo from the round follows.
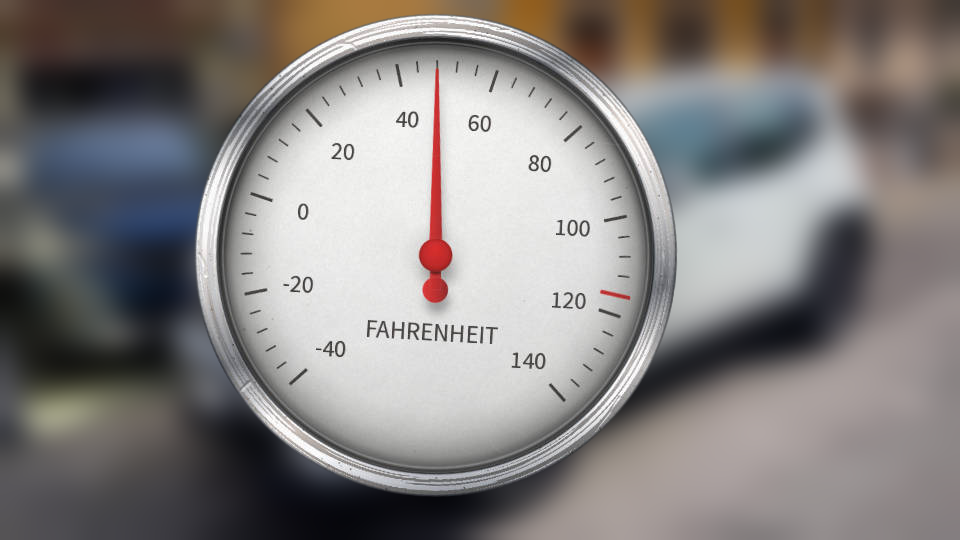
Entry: 48 °F
